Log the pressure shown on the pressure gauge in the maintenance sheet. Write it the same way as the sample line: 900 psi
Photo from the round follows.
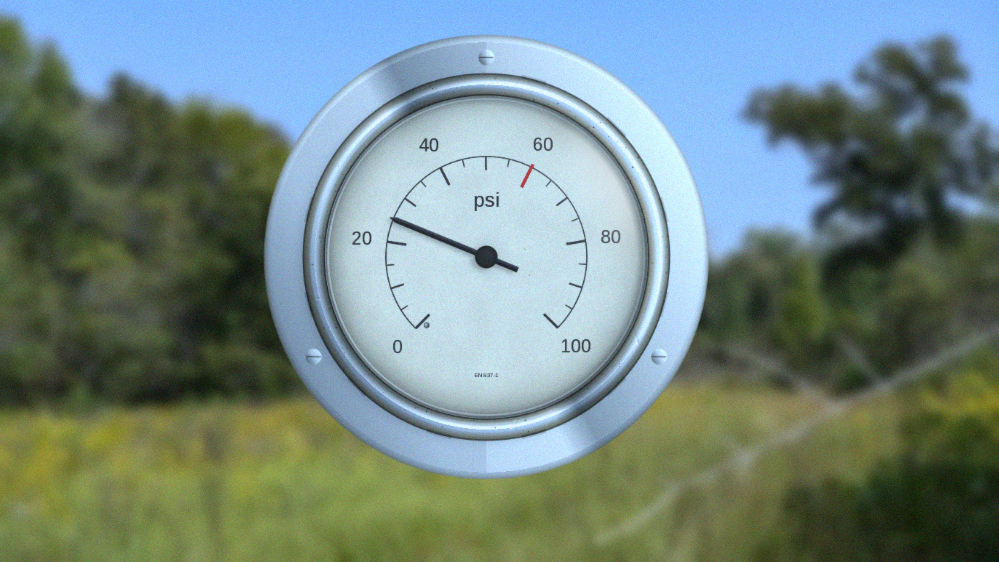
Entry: 25 psi
